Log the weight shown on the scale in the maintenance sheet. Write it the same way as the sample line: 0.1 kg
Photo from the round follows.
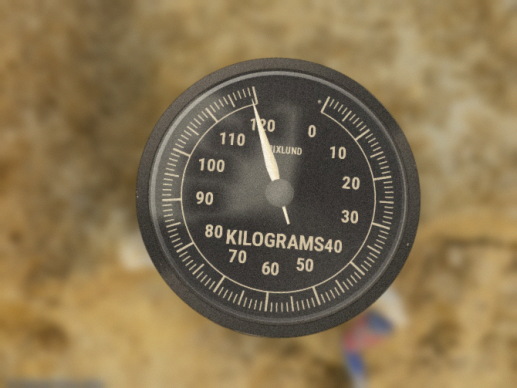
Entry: 119 kg
